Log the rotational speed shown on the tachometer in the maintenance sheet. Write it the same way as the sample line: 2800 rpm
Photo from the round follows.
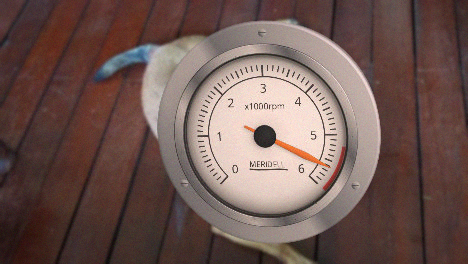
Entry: 5600 rpm
